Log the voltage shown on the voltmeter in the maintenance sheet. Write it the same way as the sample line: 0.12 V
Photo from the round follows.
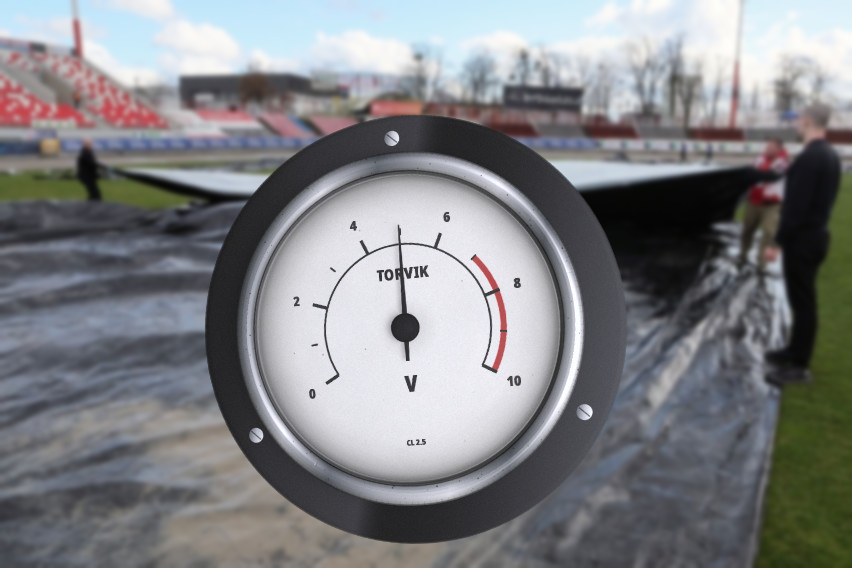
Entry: 5 V
